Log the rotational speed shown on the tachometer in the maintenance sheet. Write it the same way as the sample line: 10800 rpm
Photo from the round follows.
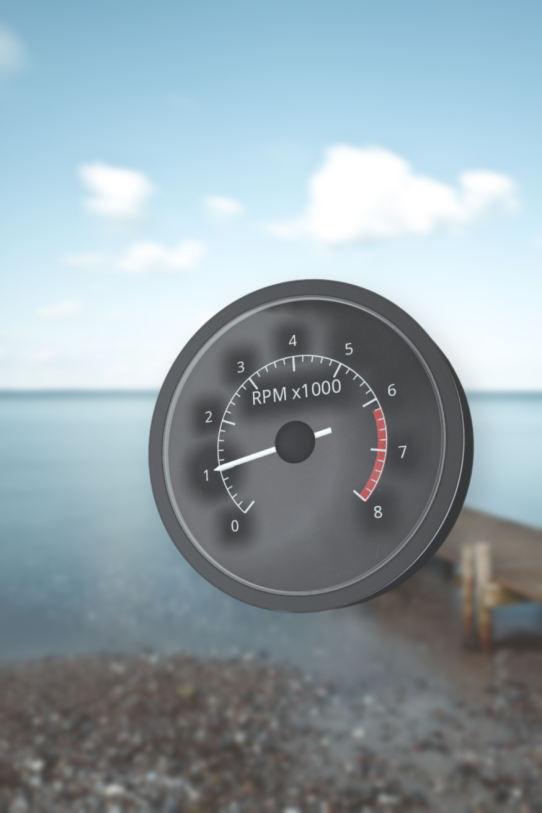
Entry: 1000 rpm
